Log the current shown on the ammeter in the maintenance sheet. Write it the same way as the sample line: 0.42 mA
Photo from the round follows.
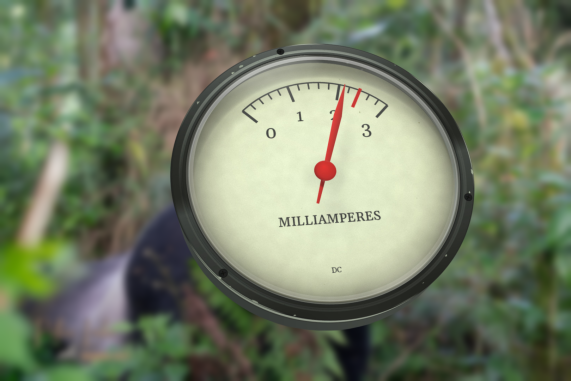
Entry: 2.1 mA
